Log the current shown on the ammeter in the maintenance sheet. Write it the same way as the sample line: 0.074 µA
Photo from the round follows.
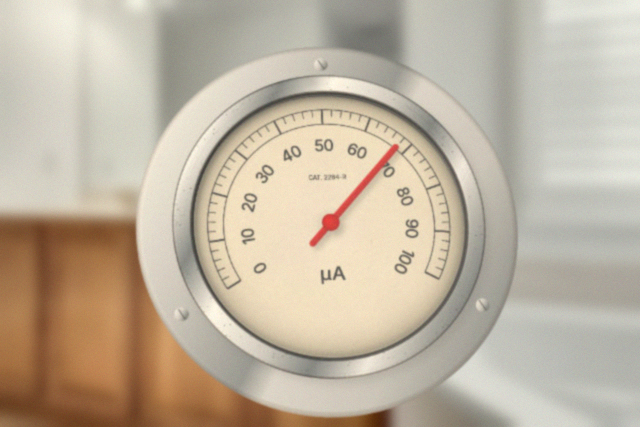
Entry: 68 µA
